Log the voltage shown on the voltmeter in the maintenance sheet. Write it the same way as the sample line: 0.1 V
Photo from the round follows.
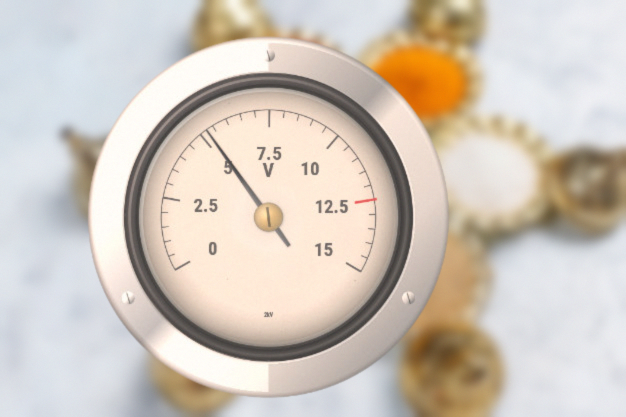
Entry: 5.25 V
